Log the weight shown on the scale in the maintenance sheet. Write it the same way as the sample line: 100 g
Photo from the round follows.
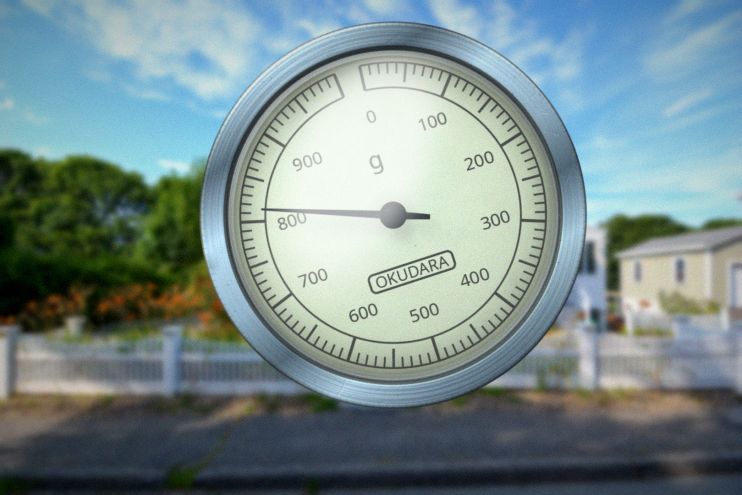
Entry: 815 g
